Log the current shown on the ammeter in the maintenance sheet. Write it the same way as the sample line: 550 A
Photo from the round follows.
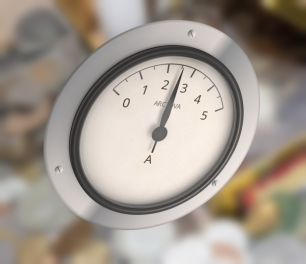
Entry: 2.5 A
